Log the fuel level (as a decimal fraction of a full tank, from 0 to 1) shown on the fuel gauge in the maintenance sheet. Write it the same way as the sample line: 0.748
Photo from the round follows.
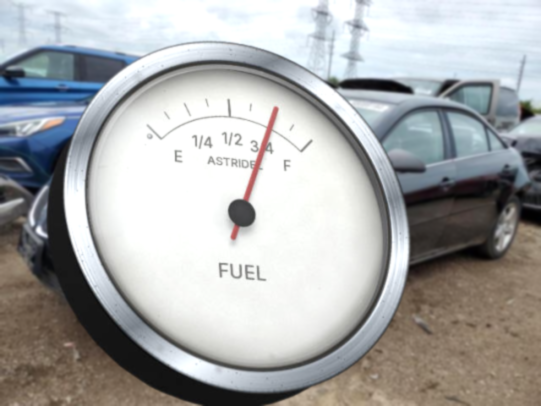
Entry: 0.75
